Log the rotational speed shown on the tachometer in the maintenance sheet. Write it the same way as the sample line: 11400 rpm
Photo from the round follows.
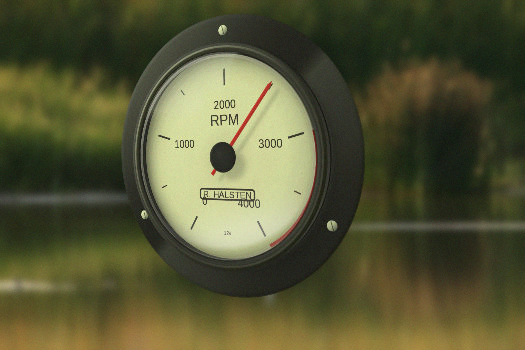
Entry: 2500 rpm
